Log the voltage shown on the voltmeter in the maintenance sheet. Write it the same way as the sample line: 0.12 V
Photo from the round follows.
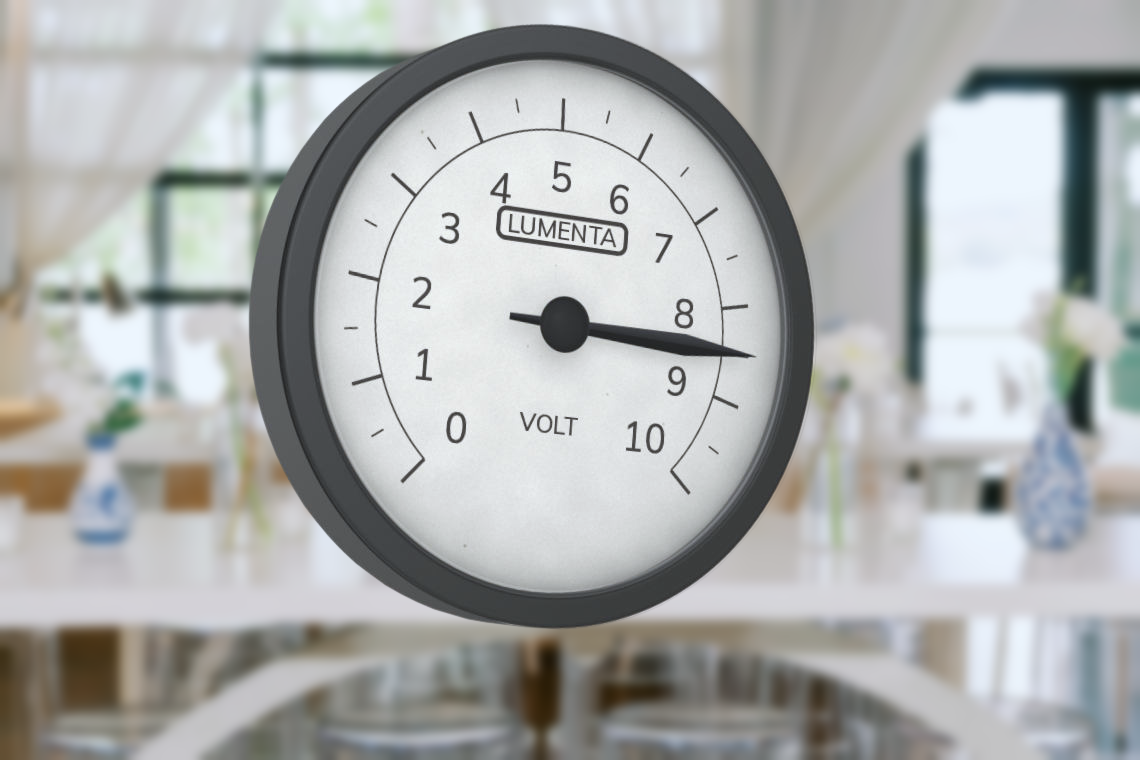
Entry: 8.5 V
